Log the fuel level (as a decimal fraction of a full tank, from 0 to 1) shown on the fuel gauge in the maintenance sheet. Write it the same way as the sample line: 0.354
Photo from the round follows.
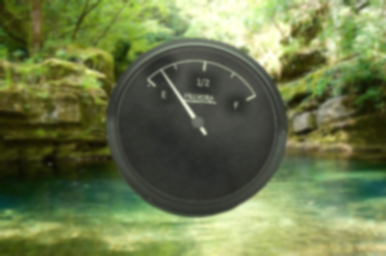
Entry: 0.125
